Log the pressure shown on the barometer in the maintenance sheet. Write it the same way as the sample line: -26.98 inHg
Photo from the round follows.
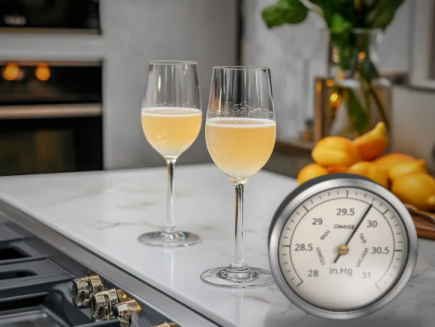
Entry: 29.8 inHg
